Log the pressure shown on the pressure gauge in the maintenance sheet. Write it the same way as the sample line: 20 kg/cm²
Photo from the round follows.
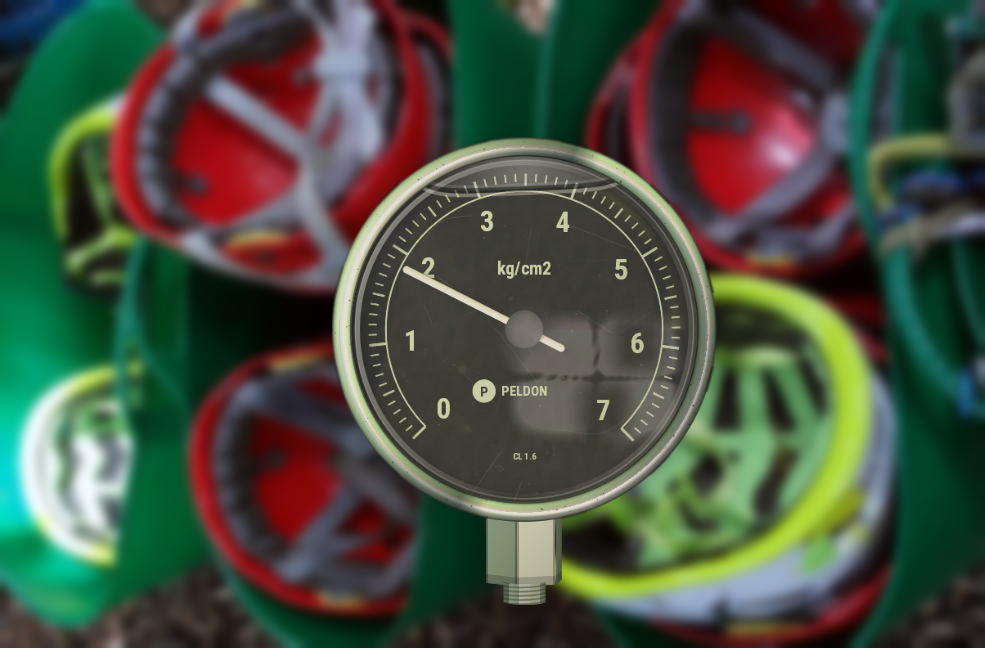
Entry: 1.85 kg/cm²
